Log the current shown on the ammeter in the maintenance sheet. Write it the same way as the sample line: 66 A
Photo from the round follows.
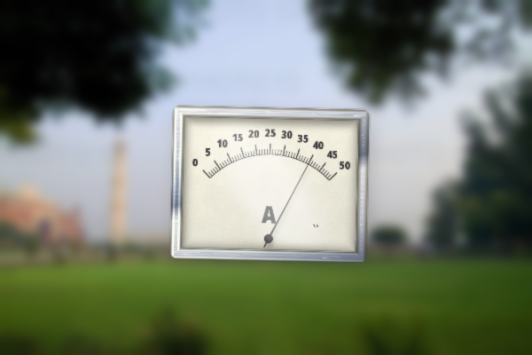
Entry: 40 A
